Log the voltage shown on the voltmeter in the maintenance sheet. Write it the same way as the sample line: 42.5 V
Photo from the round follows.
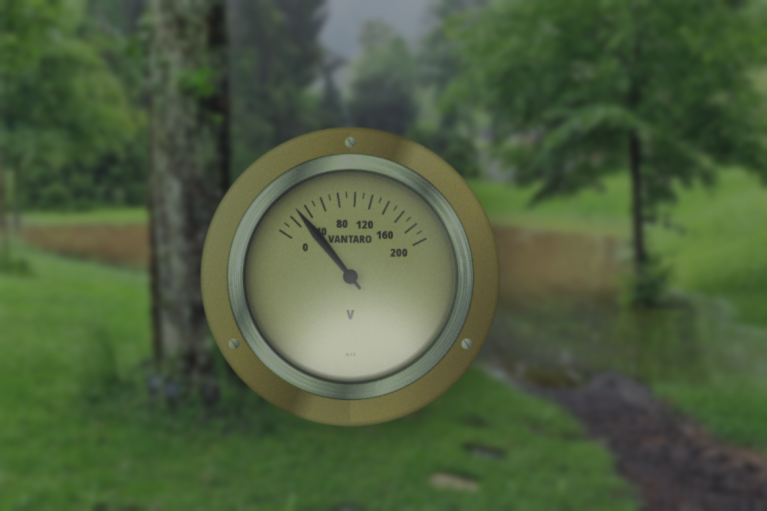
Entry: 30 V
